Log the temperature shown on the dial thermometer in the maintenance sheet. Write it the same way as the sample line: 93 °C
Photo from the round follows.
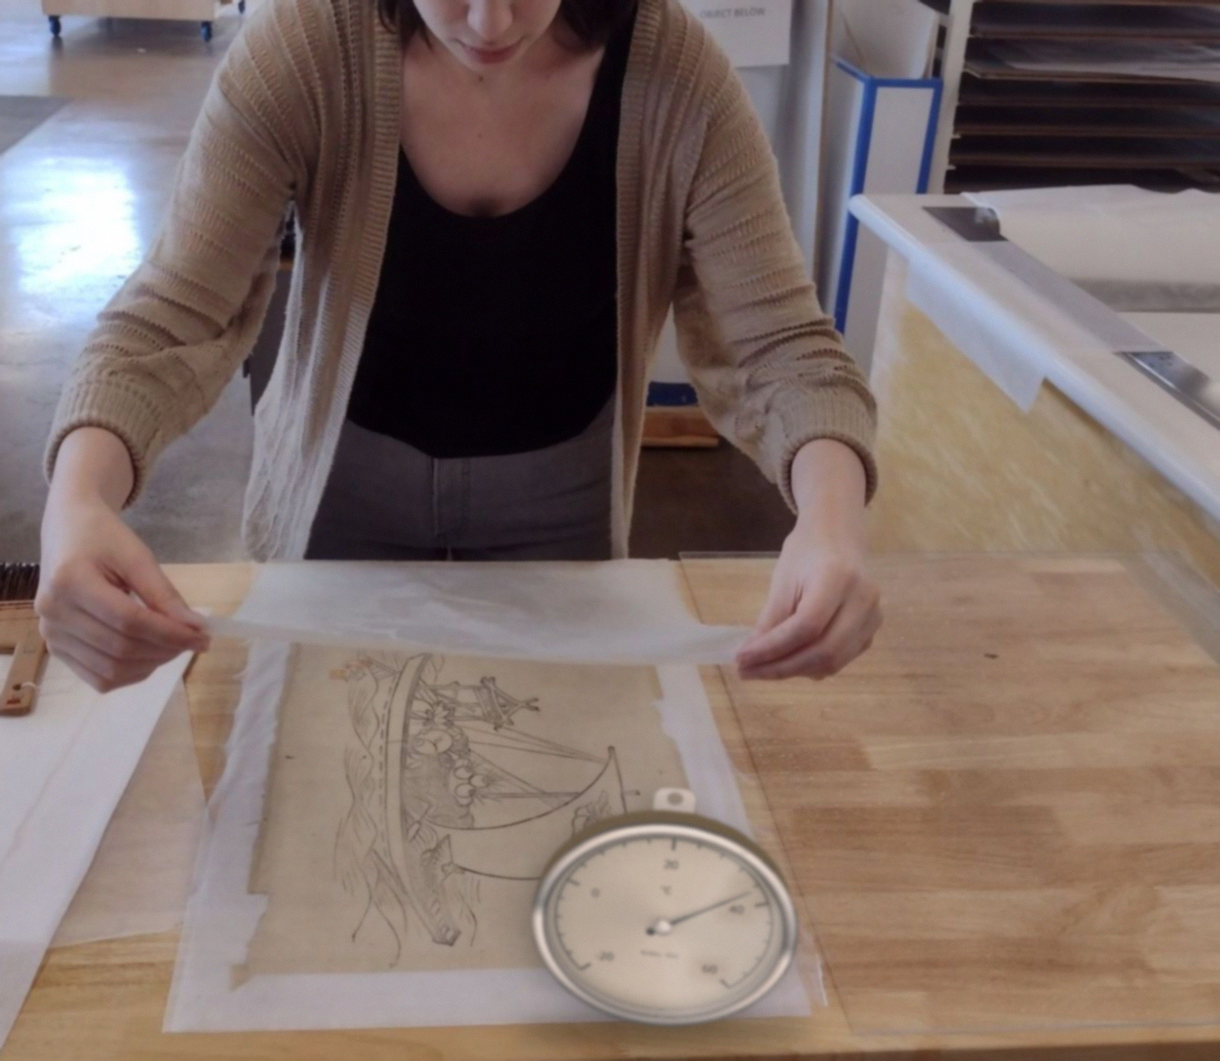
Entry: 36 °C
